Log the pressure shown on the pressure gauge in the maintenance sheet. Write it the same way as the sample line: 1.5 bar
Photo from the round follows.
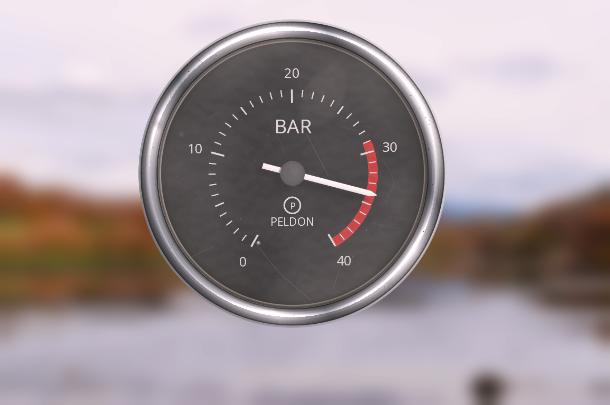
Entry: 34 bar
